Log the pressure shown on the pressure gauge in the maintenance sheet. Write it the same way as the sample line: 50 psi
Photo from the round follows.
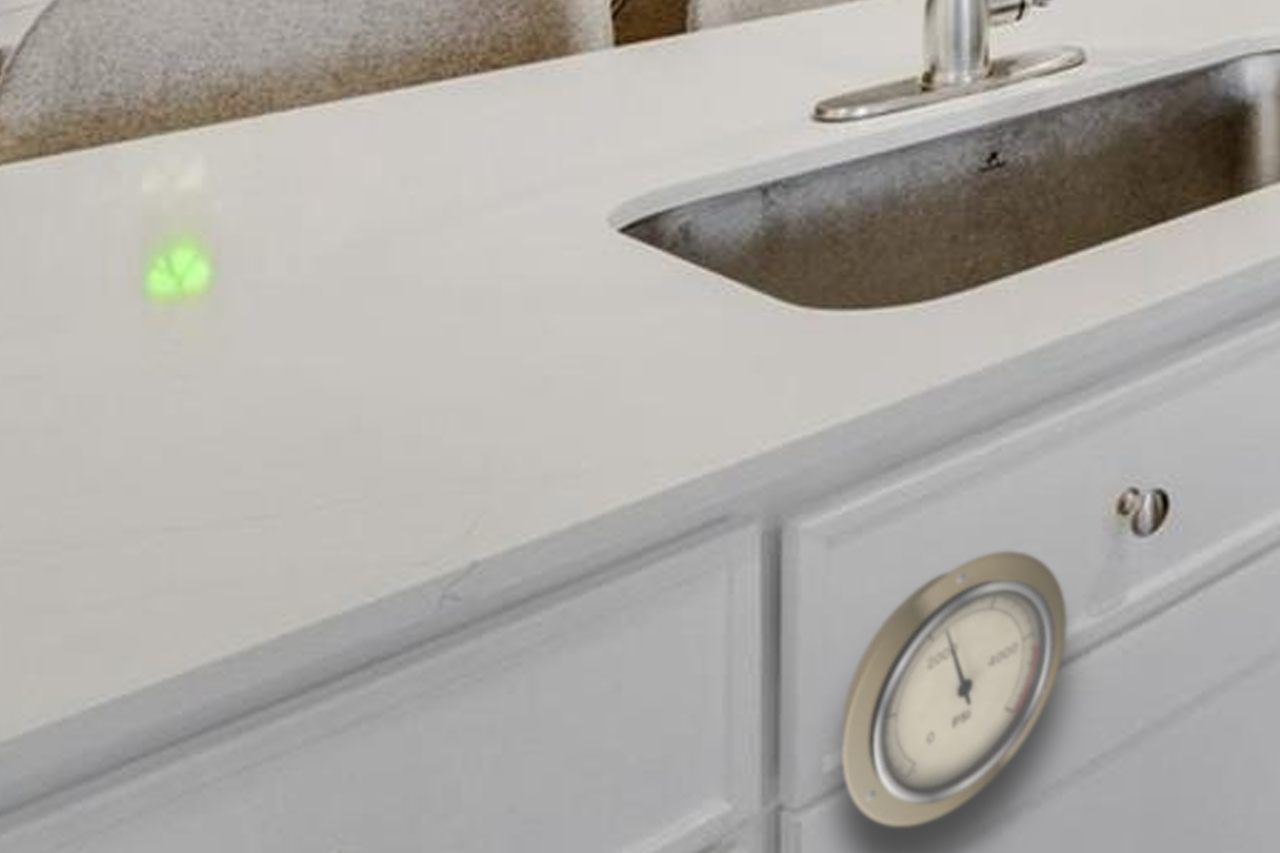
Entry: 2200 psi
